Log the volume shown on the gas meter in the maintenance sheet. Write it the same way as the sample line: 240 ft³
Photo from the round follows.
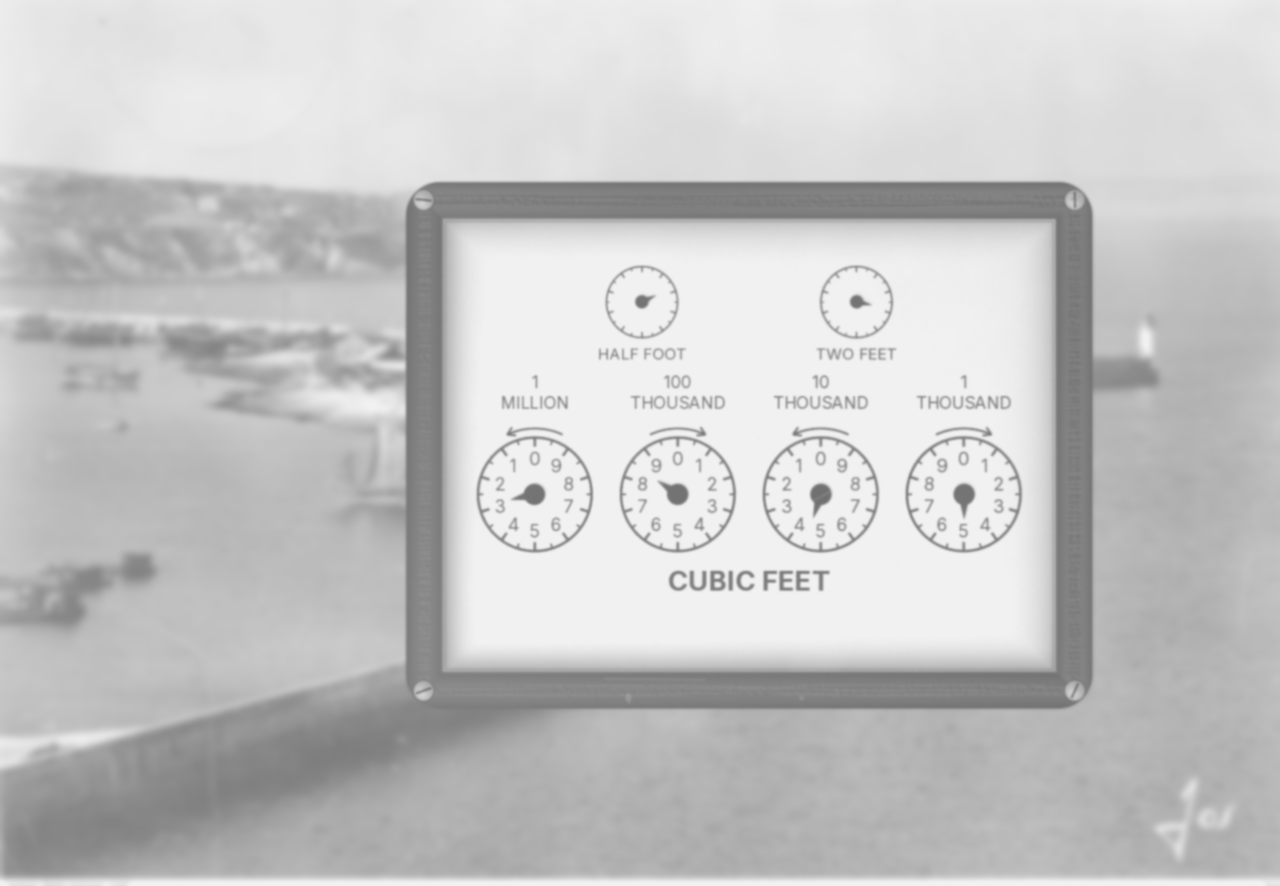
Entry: 284500 ft³
